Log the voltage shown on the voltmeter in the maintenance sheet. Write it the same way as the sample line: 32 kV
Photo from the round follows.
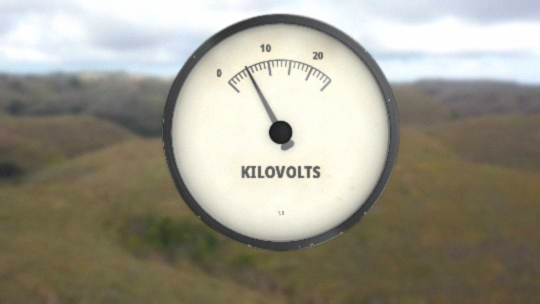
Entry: 5 kV
